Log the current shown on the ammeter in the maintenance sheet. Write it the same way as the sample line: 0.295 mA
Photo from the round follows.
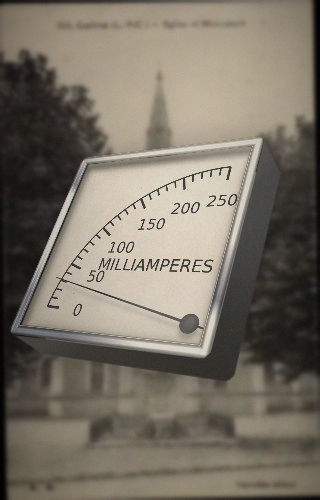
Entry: 30 mA
